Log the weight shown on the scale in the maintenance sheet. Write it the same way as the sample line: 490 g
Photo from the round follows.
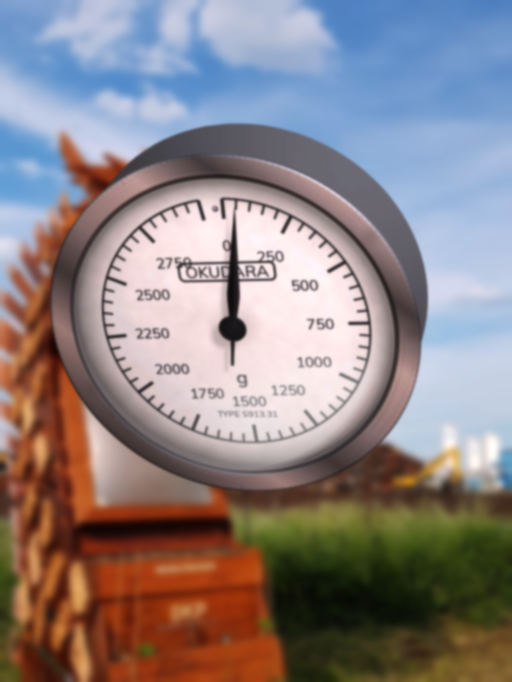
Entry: 50 g
